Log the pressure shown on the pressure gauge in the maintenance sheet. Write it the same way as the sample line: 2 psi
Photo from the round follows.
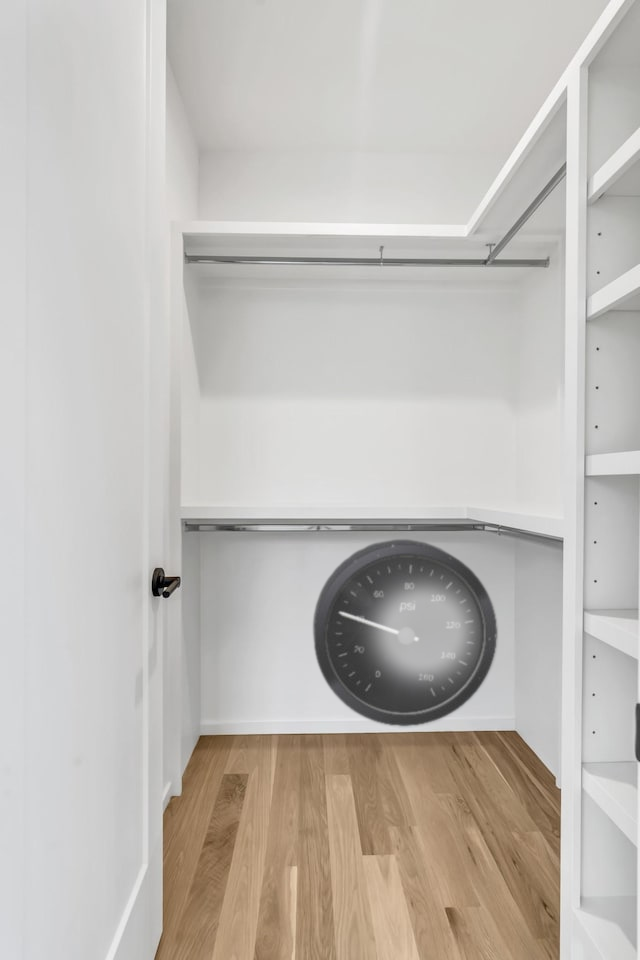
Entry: 40 psi
